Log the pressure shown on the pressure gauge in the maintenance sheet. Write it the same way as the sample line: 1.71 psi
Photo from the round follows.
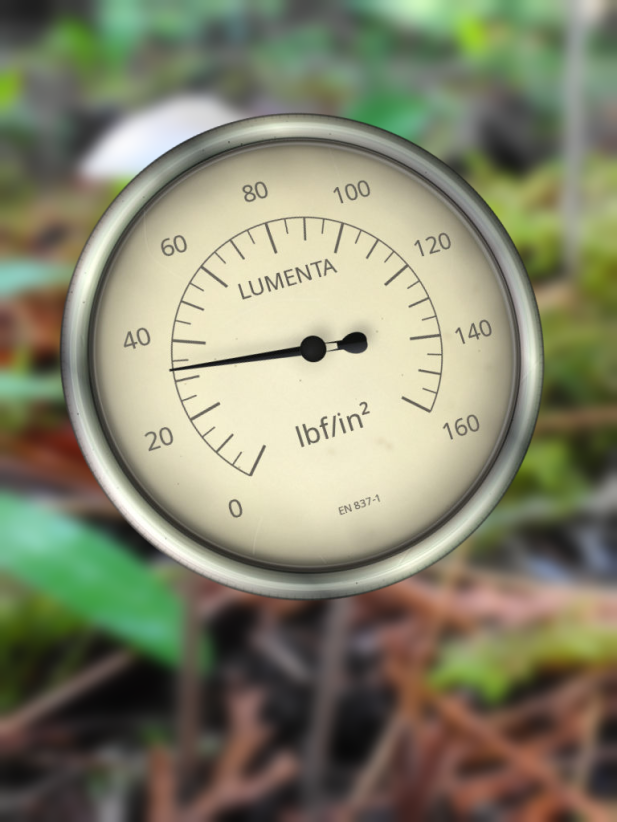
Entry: 32.5 psi
